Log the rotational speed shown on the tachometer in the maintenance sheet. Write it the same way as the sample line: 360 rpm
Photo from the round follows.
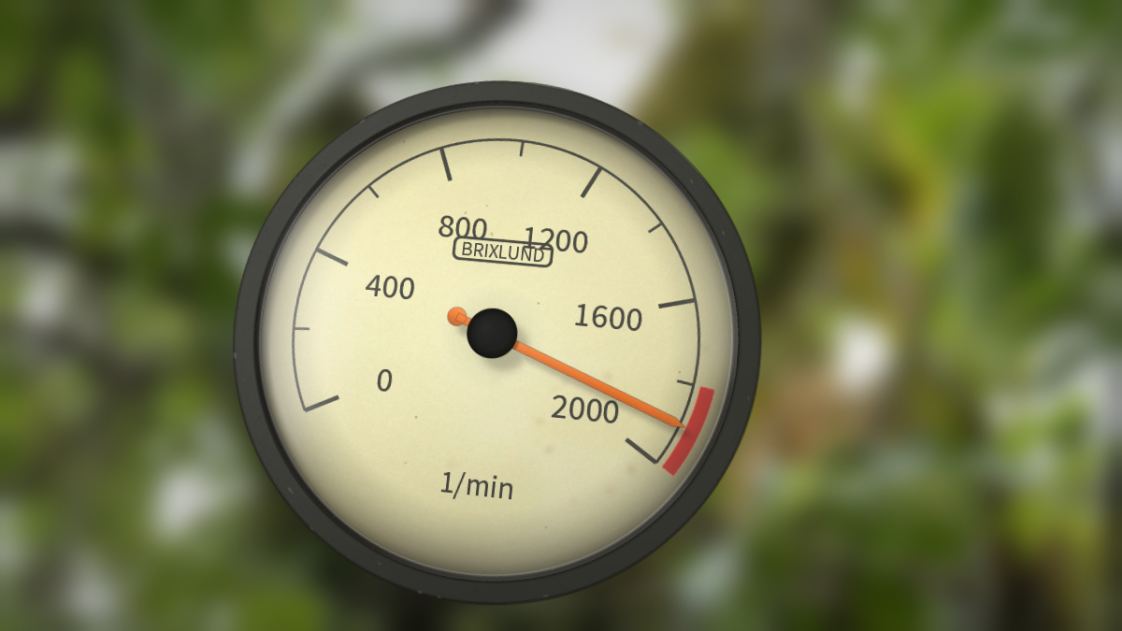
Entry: 1900 rpm
